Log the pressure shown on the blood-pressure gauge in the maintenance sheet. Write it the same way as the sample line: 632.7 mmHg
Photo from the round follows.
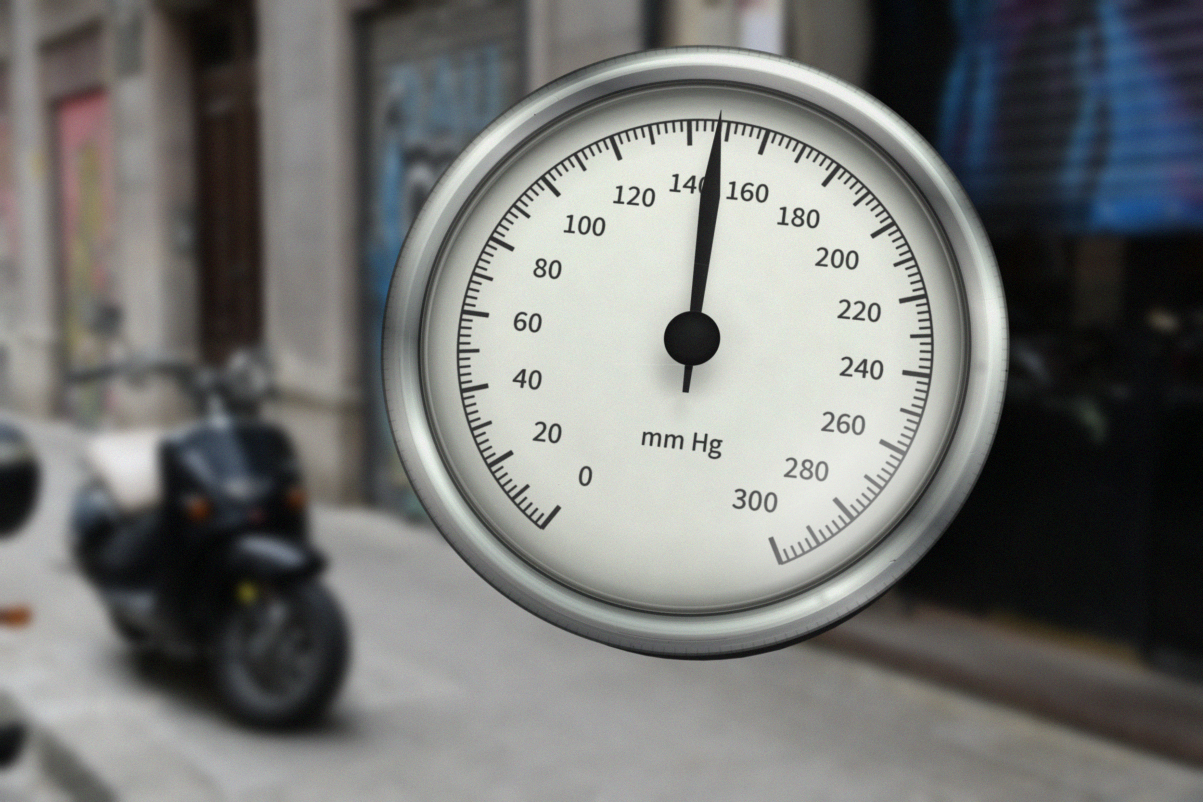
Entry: 148 mmHg
